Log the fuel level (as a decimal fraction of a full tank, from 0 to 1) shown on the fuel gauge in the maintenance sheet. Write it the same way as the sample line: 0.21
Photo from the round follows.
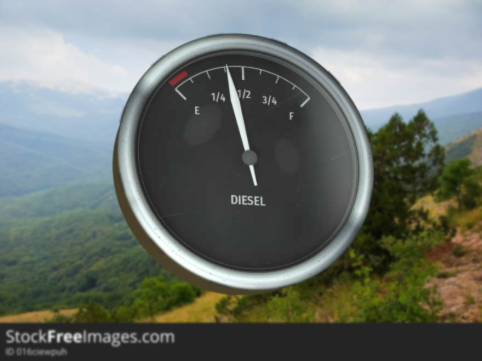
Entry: 0.375
